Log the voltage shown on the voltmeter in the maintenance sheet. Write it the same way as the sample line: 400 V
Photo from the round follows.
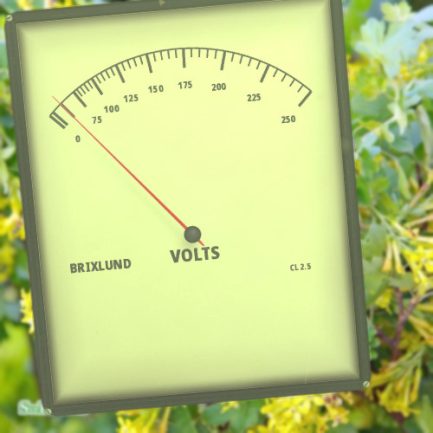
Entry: 50 V
